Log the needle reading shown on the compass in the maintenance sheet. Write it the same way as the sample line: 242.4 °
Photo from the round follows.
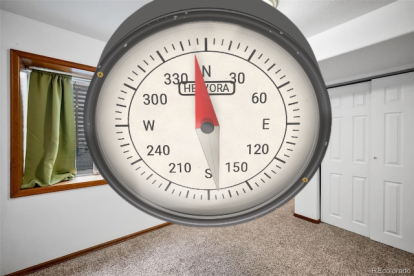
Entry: 352.5 °
